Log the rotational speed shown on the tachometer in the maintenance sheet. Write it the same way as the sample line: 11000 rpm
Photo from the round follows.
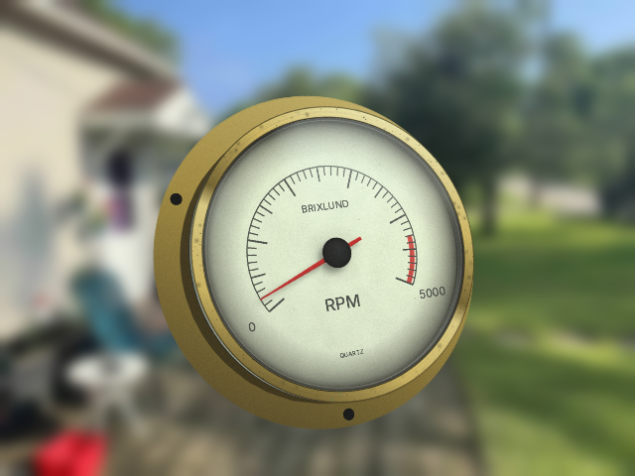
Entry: 200 rpm
